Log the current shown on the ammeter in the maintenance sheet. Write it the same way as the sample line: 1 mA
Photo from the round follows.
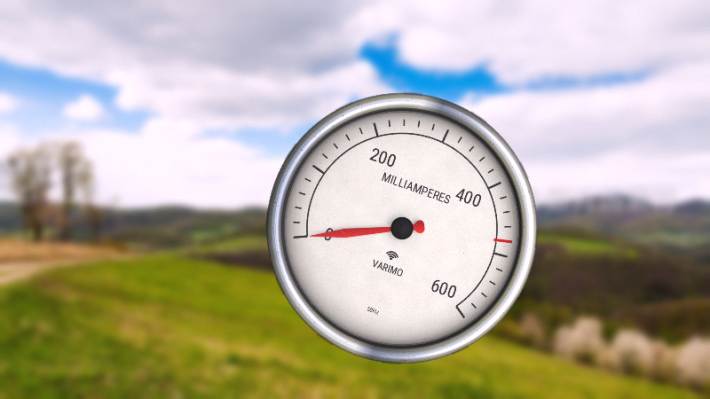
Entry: 0 mA
